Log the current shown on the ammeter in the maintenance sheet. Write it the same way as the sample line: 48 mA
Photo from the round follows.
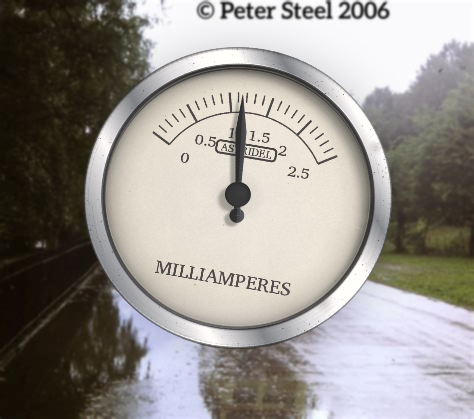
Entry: 1.15 mA
